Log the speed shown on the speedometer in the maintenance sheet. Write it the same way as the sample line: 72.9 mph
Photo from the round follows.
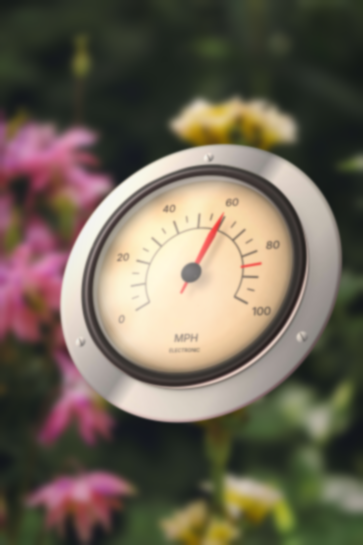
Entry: 60 mph
